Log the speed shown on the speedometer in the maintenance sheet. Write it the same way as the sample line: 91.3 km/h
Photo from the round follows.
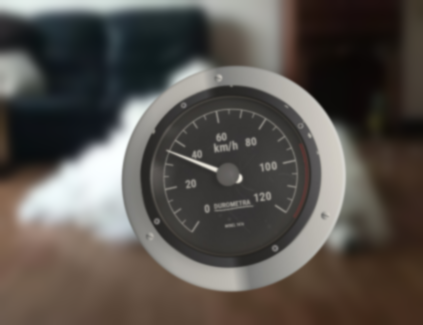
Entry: 35 km/h
